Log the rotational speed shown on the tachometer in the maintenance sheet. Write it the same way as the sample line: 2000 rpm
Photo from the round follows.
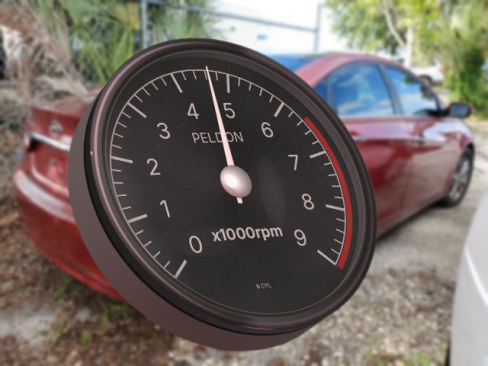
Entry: 4600 rpm
